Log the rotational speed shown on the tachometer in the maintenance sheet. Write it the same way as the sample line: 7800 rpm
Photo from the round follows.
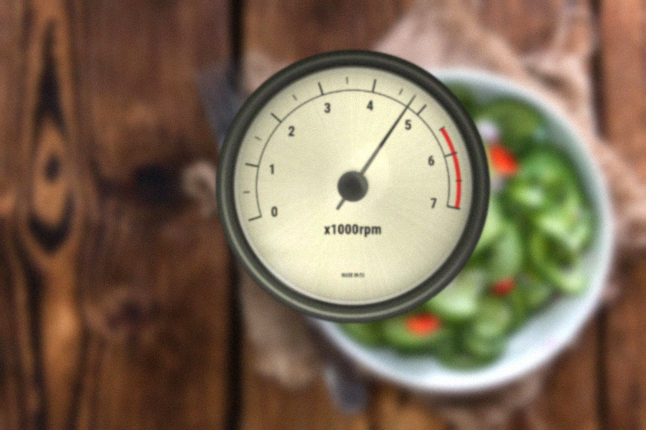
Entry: 4750 rpm
